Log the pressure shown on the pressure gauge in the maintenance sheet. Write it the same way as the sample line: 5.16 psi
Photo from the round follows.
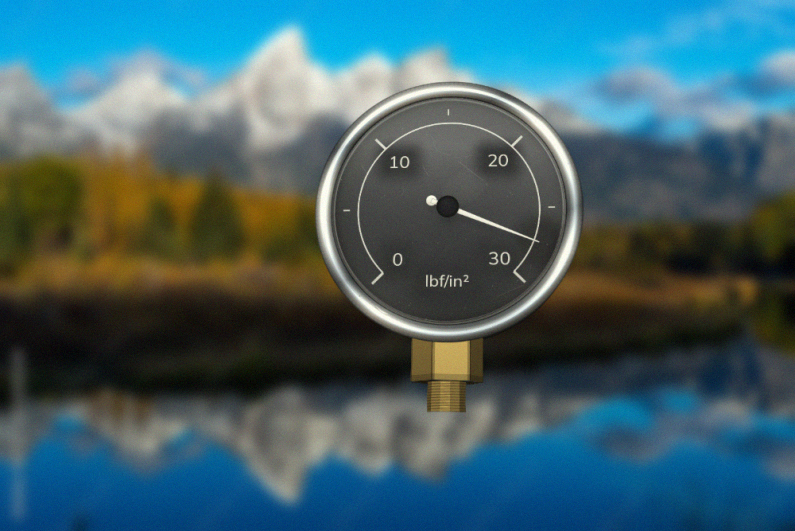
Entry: 27.5 psi
